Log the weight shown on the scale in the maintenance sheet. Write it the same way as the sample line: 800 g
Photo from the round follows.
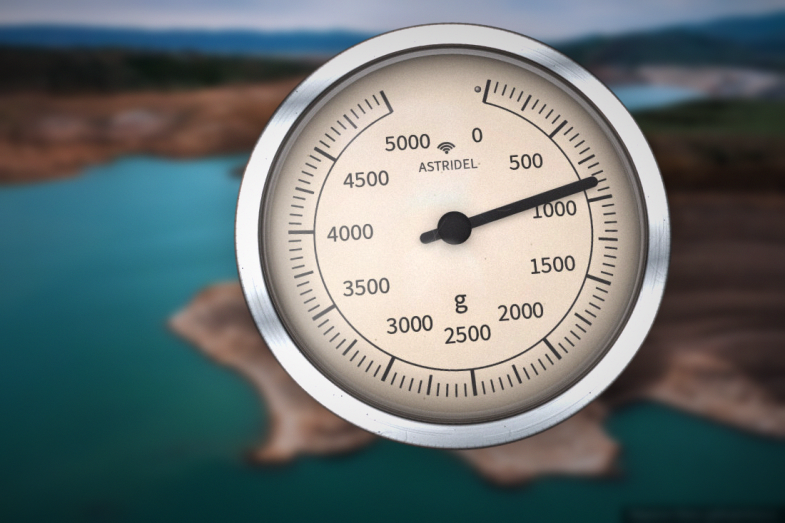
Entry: 900 g
